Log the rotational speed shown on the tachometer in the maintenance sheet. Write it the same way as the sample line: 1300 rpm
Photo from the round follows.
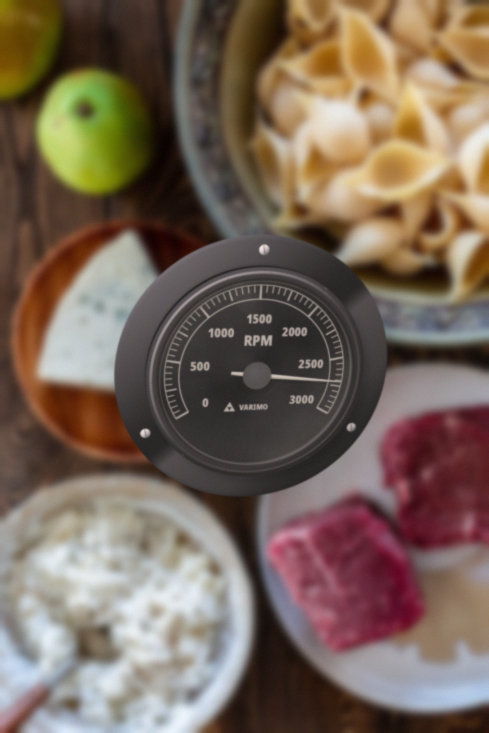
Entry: 2700 rpm
